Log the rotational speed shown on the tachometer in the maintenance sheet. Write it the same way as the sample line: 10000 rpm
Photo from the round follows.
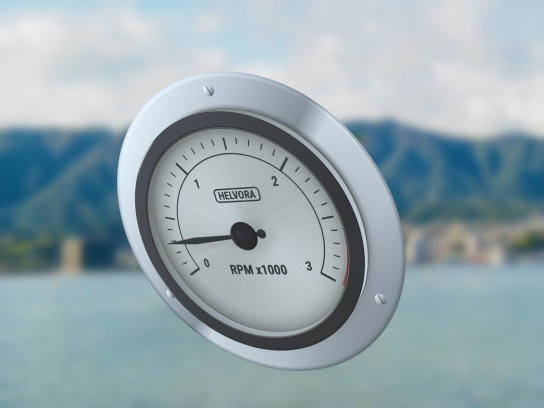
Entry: 300 rpm
